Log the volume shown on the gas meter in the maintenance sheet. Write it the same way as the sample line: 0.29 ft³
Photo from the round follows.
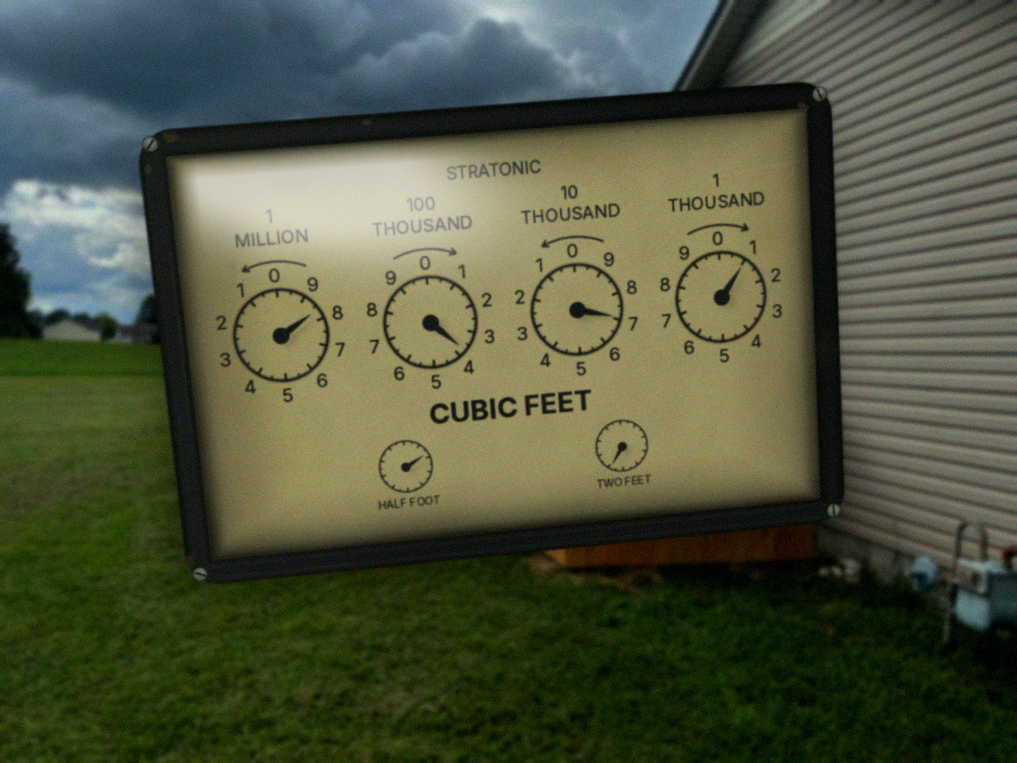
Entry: 837100 ft³
